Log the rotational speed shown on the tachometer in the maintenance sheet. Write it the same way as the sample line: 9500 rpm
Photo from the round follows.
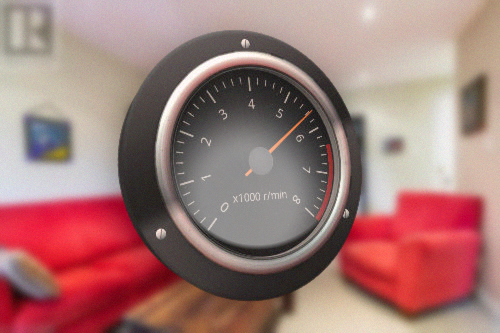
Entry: 5600 rpm
